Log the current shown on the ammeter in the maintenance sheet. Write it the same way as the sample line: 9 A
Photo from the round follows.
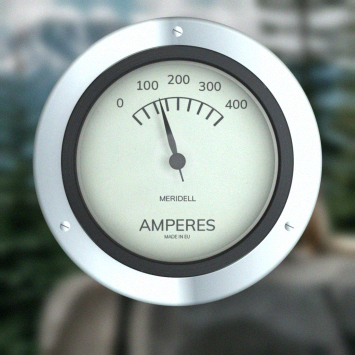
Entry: 125 A
